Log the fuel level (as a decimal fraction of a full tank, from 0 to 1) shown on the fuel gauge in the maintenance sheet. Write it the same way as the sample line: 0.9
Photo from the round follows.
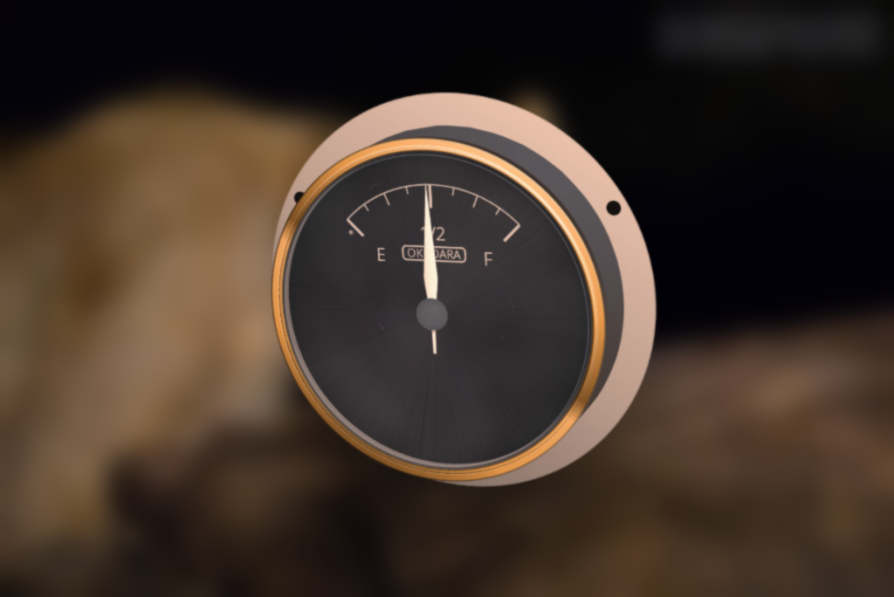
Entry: 0.5
